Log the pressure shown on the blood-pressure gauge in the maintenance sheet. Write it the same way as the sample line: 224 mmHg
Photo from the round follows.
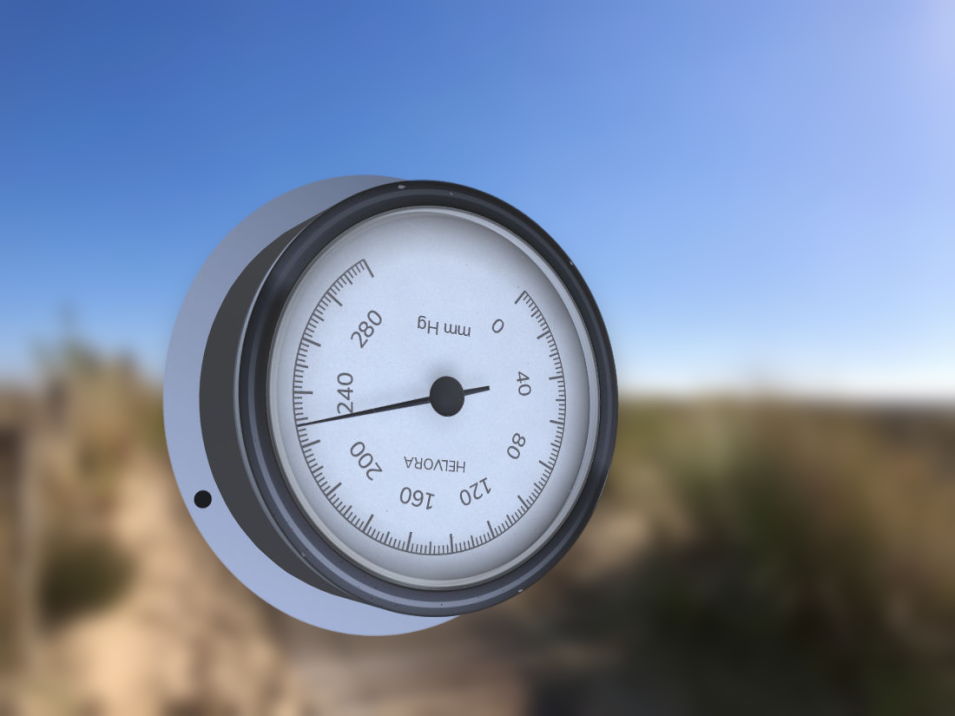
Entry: 228 mmHg
